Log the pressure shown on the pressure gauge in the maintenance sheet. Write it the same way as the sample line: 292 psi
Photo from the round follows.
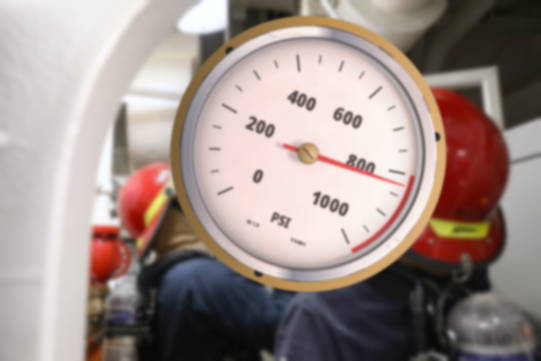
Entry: 825 psi
